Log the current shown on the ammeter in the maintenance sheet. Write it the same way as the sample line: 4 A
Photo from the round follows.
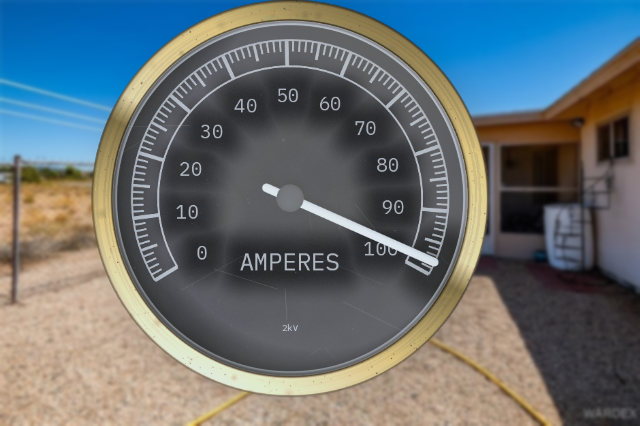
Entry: 98 A
